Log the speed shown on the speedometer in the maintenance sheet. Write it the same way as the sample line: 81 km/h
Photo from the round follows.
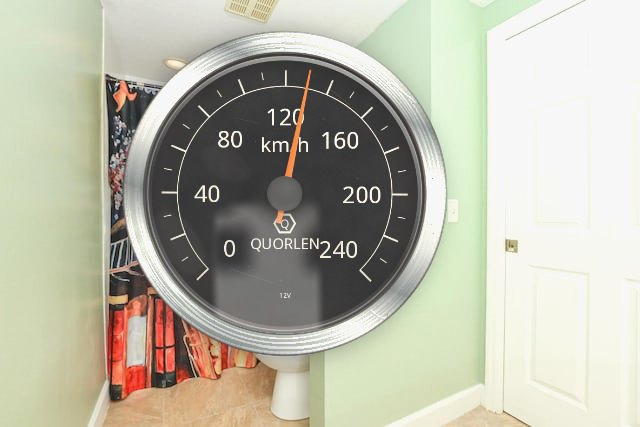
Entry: 130 km/h
